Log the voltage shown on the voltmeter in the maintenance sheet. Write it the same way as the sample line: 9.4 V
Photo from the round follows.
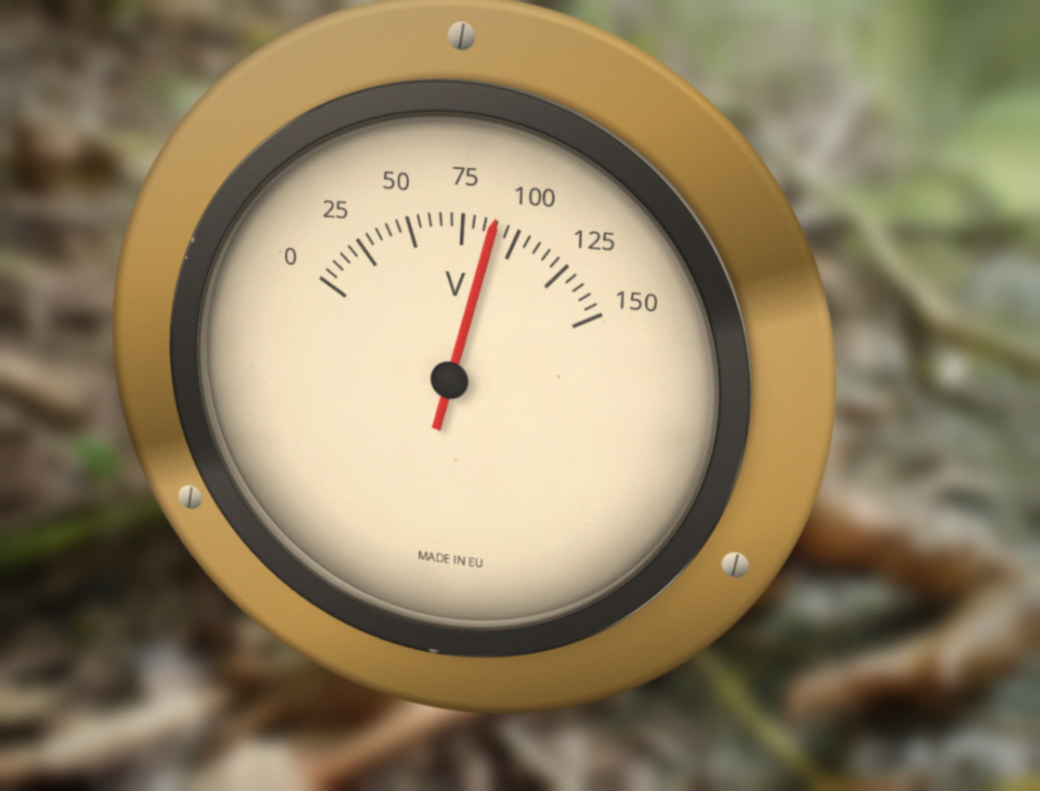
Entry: 90 V
